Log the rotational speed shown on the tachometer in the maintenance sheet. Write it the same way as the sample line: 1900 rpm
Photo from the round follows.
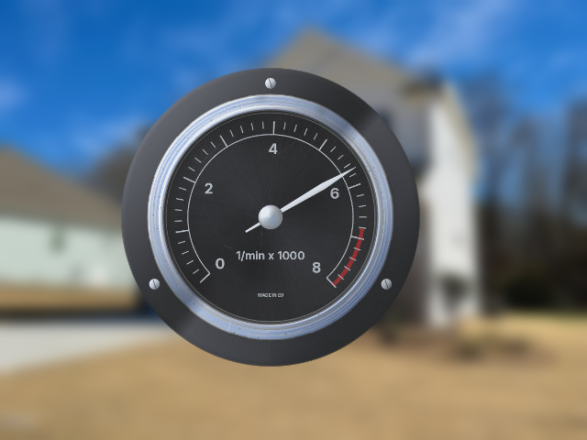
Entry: 5700 rpm
